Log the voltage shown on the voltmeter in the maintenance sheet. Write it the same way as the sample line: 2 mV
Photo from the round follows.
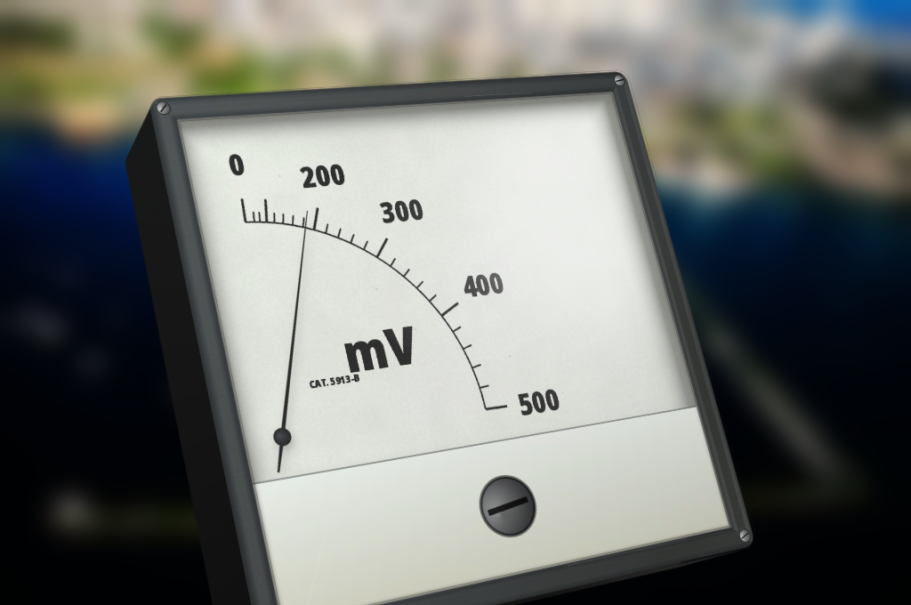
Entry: 180 mV
